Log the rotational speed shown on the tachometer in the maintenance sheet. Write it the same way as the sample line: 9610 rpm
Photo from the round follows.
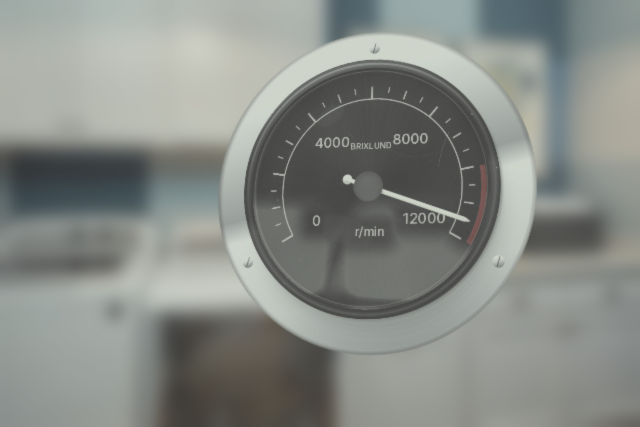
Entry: 11500 rpm
